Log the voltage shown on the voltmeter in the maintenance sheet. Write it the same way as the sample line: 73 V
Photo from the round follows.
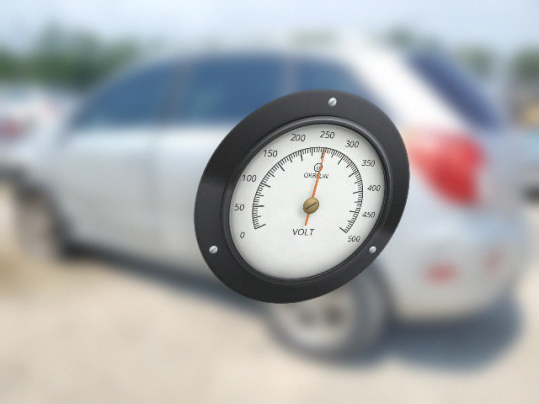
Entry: 250 V
